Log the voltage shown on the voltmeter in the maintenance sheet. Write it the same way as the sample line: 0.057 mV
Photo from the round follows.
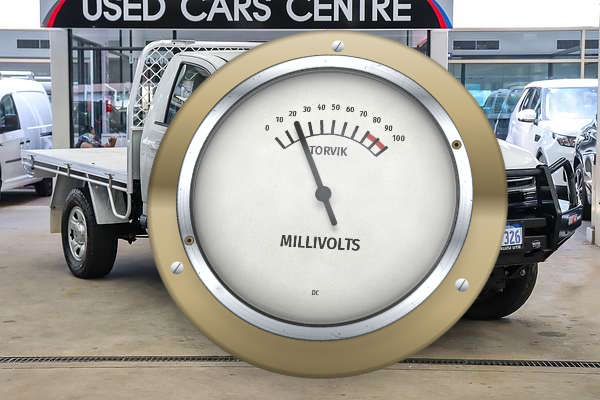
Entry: 20 mV
